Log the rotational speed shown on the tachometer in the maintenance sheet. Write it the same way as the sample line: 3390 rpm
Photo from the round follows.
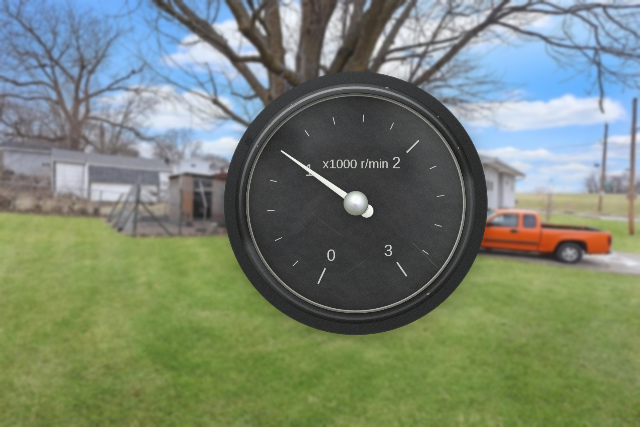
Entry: 1000 rpm
